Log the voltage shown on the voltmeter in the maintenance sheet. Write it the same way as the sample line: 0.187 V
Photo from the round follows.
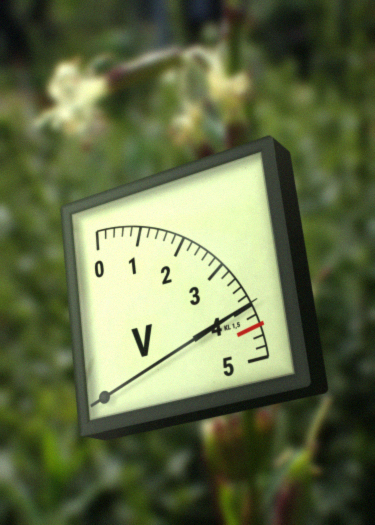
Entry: 4 V
